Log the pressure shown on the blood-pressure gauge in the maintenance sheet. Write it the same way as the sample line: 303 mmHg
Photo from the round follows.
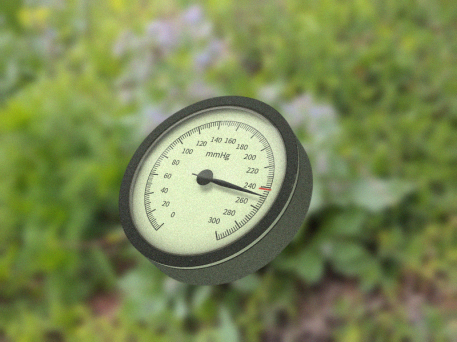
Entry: 250 mmHg
